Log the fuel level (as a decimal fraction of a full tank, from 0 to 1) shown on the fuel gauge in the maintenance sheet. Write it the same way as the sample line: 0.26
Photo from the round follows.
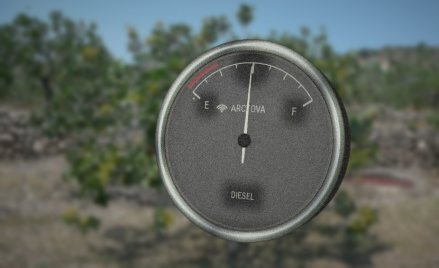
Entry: 0.5
